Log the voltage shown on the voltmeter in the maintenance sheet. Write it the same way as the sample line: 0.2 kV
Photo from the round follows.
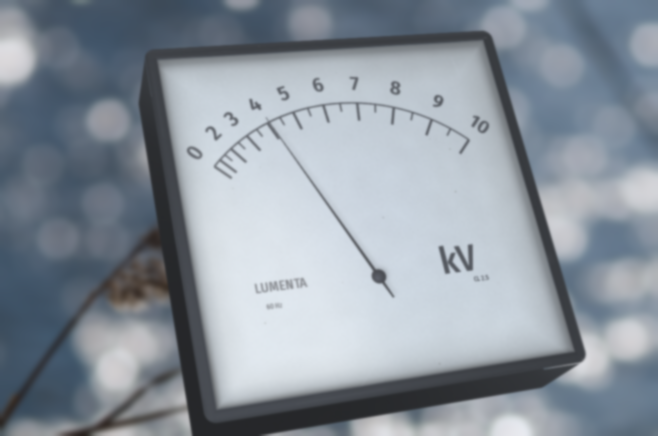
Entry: 4 kV
